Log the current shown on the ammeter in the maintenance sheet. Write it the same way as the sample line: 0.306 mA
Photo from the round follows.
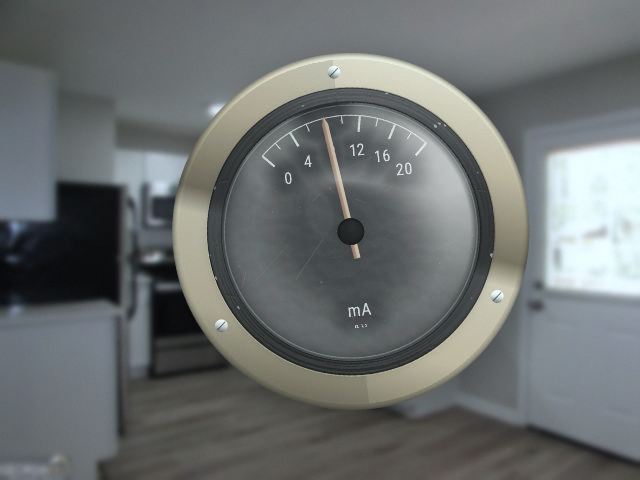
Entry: 8 mA
